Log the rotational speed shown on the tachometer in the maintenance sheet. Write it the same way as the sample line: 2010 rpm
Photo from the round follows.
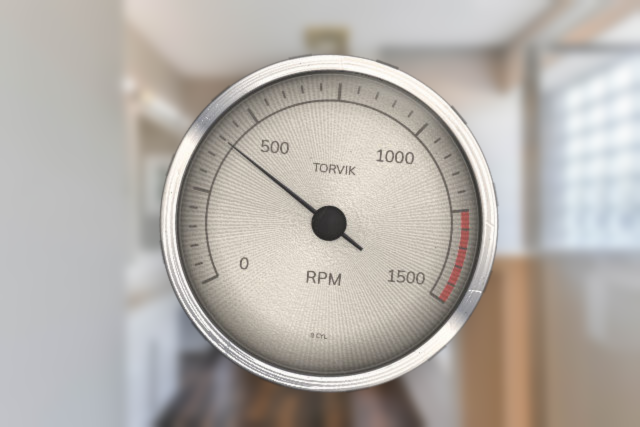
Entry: 400 rpm
